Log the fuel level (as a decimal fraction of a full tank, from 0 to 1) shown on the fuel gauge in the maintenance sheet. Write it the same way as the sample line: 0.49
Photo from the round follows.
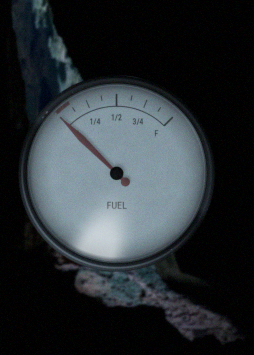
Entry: 0
